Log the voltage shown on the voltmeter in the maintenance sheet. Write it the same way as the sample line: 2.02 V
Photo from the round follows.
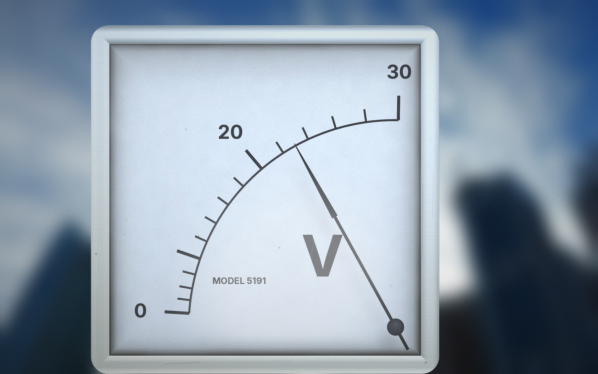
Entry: 23 V
